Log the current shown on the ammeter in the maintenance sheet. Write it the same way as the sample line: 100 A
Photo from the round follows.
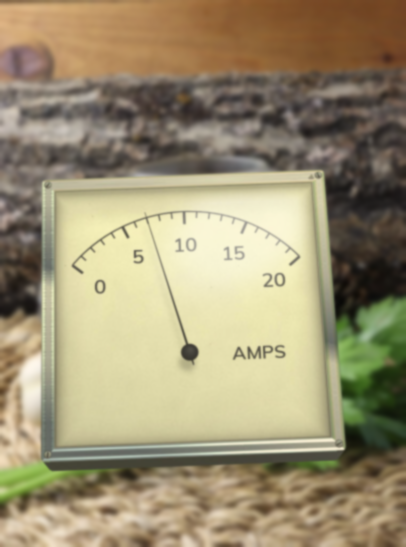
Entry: 7 A
